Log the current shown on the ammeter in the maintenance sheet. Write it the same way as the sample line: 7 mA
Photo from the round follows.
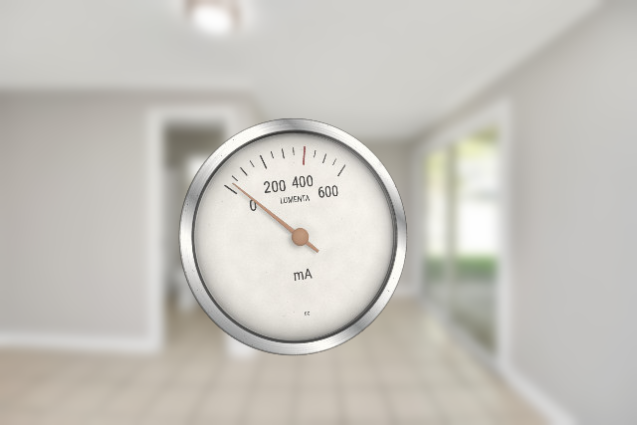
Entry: 25 mA
